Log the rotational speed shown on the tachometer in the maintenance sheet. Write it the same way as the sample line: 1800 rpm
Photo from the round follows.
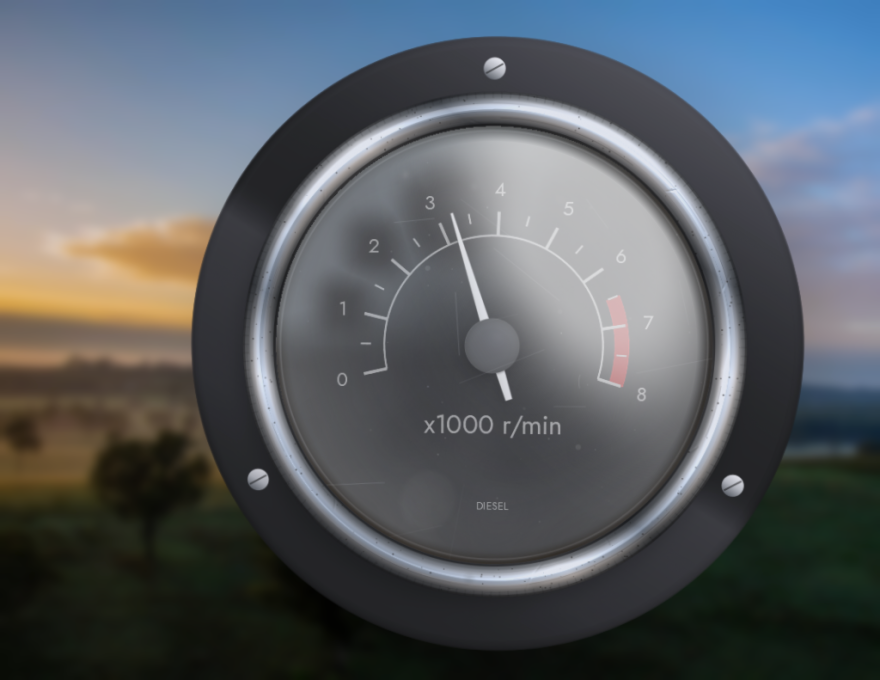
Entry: 3250 rpm
